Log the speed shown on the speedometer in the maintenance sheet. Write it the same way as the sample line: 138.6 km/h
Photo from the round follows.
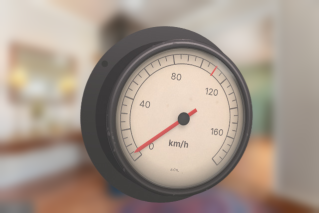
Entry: 5 km/h
